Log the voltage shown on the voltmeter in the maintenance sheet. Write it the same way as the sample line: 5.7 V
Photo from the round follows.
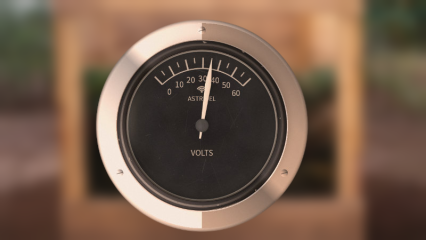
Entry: 35 V
